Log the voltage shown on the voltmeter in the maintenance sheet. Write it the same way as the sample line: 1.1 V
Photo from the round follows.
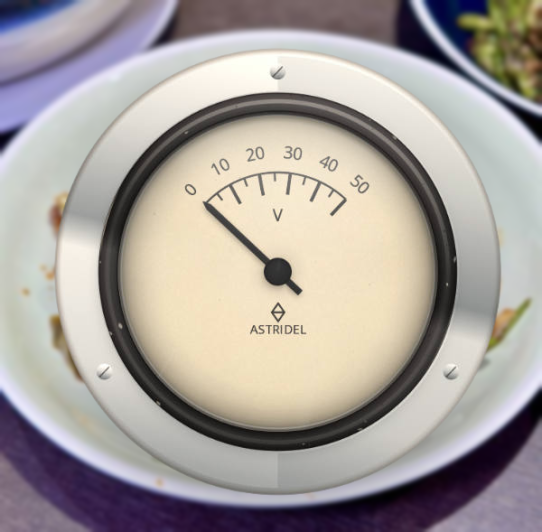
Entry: 0 V
